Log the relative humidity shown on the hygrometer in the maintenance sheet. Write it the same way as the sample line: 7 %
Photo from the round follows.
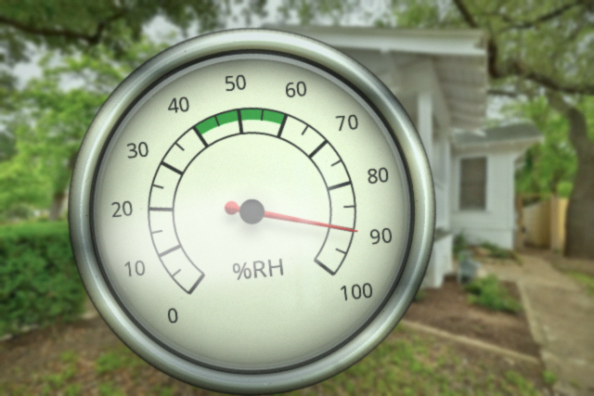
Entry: 90 %
